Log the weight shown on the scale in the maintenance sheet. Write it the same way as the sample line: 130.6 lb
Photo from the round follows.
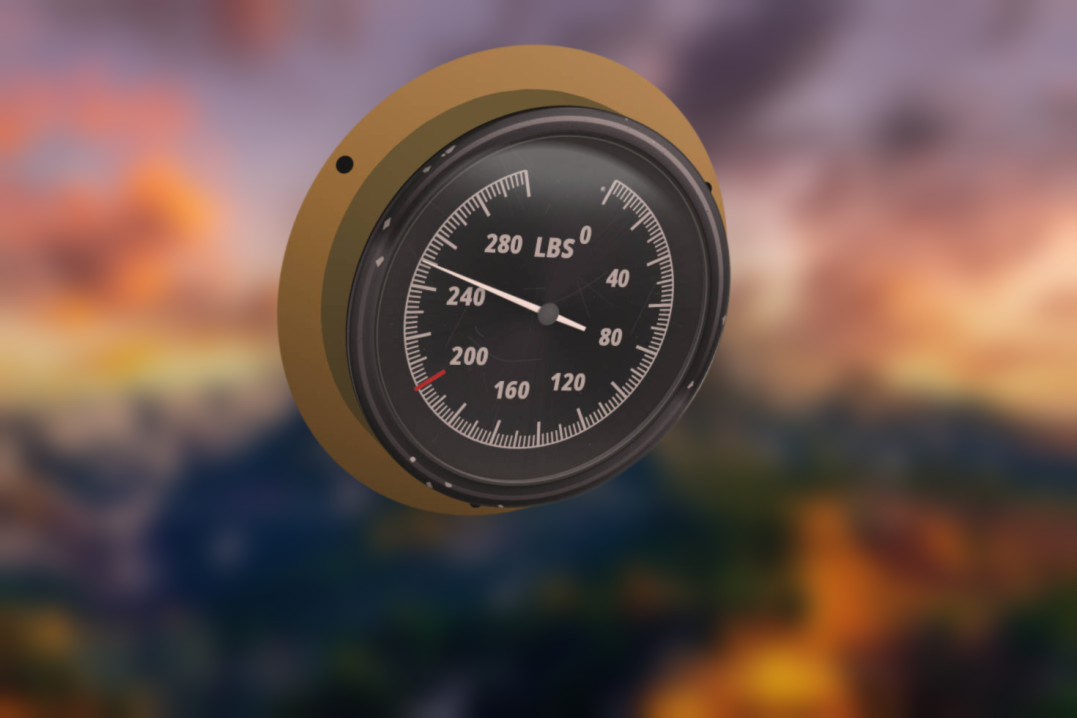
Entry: 250 lb
